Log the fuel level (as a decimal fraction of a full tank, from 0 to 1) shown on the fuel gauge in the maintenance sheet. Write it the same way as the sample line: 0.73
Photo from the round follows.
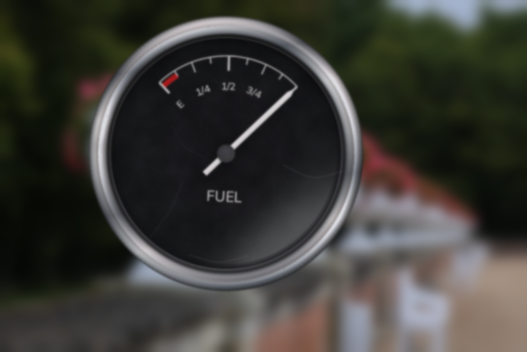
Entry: 1
